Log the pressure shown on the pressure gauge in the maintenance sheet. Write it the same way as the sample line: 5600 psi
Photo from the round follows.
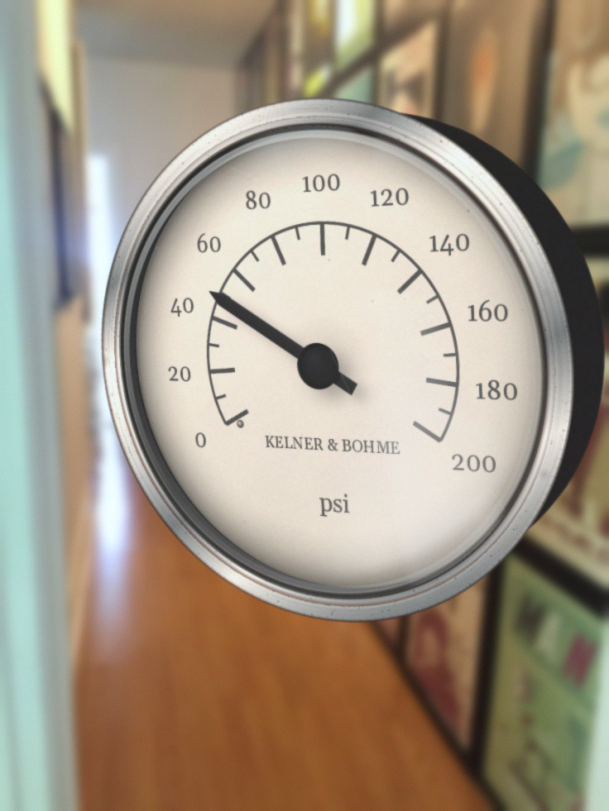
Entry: 50 psi
